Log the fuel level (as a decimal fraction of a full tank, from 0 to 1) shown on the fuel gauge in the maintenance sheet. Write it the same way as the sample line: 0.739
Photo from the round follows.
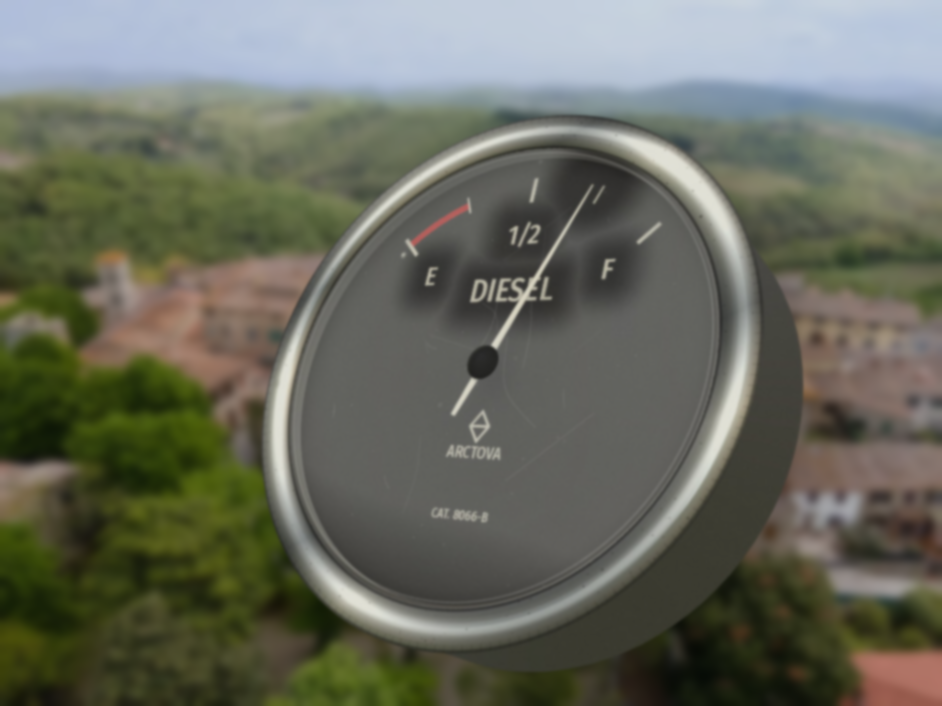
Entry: 0.75
